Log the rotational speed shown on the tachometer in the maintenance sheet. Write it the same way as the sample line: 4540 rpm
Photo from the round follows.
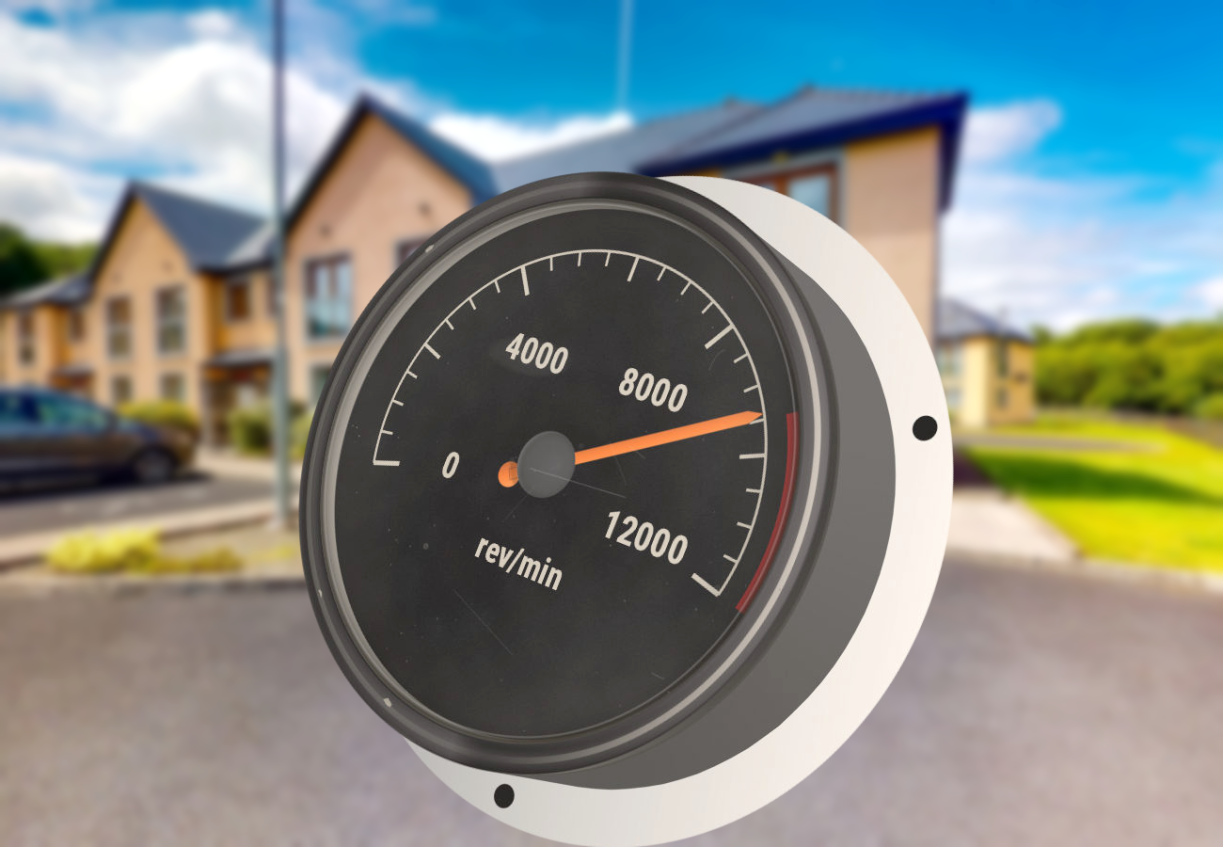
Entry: 9500 rpm
